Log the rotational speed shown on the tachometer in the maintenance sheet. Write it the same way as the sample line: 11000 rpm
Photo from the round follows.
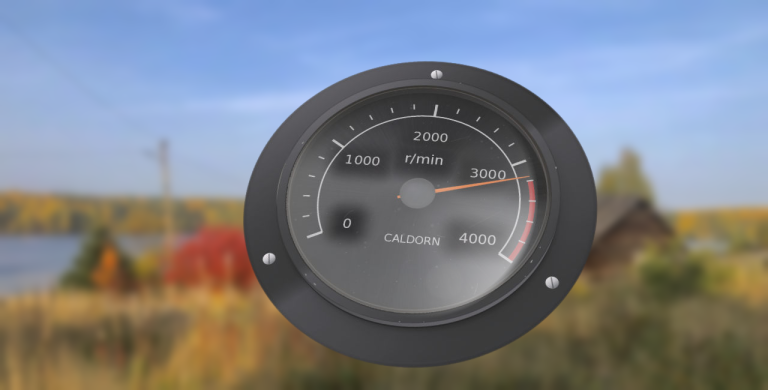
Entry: 3200 rpm
